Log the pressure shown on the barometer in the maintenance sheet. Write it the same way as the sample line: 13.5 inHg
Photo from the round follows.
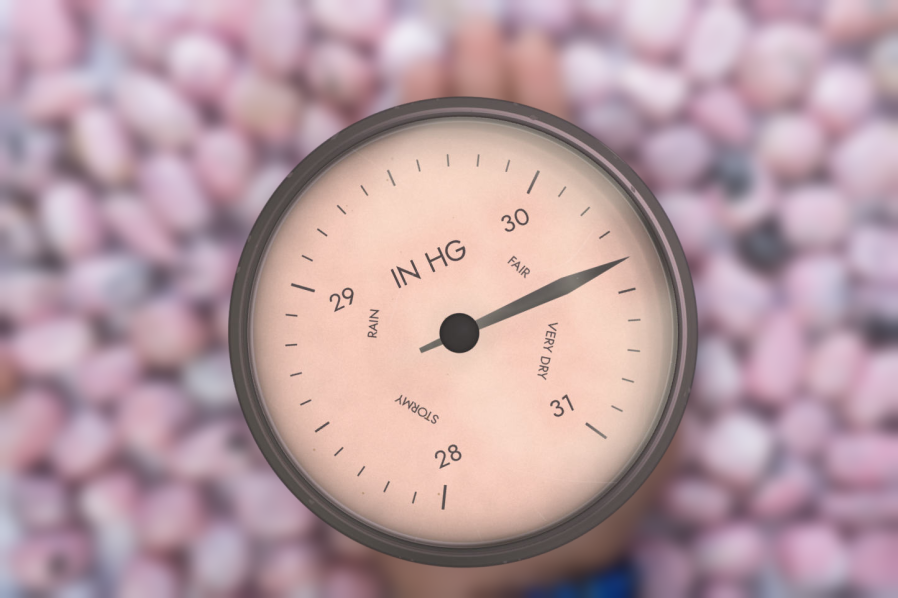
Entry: 30.4 inHg
